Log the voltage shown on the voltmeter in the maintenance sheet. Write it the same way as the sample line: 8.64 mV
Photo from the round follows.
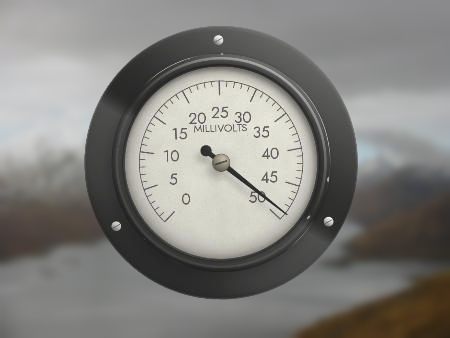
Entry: 49 mV
